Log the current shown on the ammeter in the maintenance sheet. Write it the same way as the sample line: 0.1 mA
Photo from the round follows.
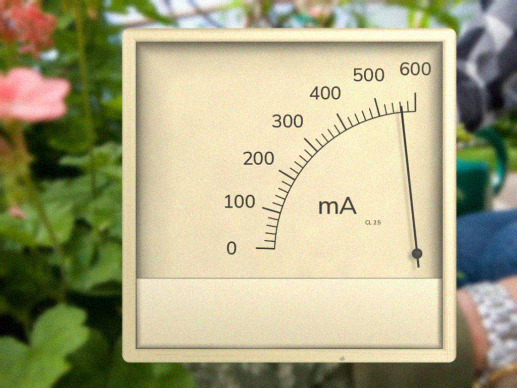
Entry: 560 mA
